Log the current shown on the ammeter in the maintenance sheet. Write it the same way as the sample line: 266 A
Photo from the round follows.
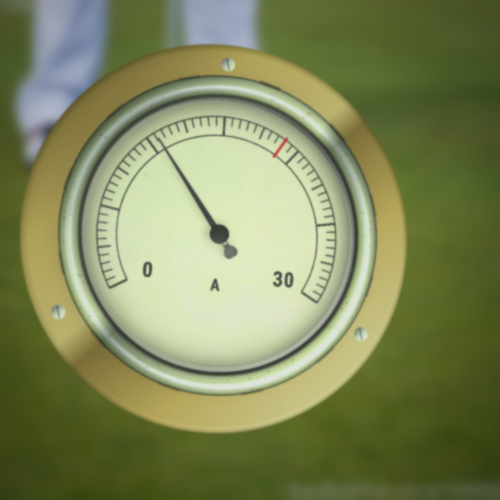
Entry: 10.5 A
